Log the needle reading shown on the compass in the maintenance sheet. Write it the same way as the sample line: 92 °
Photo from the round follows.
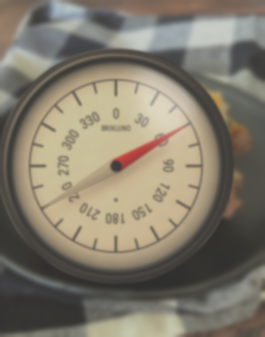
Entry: 60 °
